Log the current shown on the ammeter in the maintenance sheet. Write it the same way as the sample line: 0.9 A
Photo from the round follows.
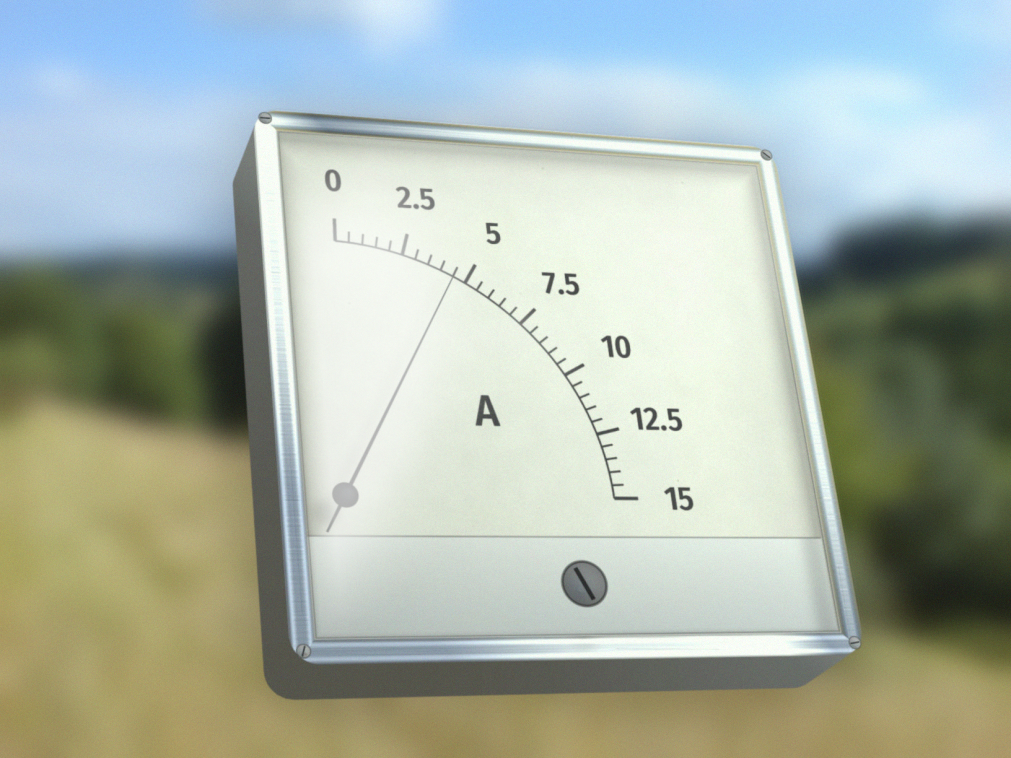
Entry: 4.5 A
